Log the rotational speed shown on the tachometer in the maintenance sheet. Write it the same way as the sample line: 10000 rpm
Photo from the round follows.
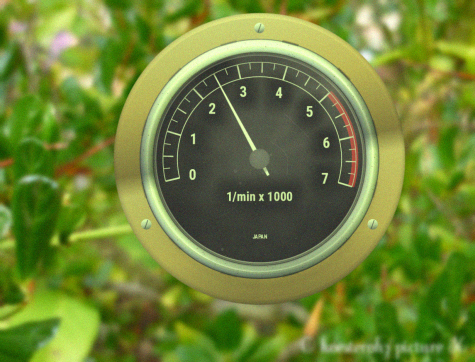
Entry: 2500 rpm
